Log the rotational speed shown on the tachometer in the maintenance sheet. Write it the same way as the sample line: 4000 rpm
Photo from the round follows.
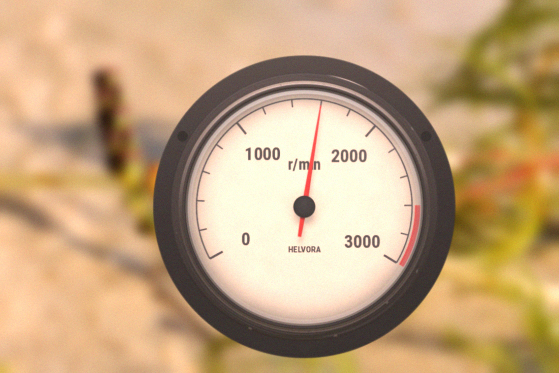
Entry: 1600 rpm
